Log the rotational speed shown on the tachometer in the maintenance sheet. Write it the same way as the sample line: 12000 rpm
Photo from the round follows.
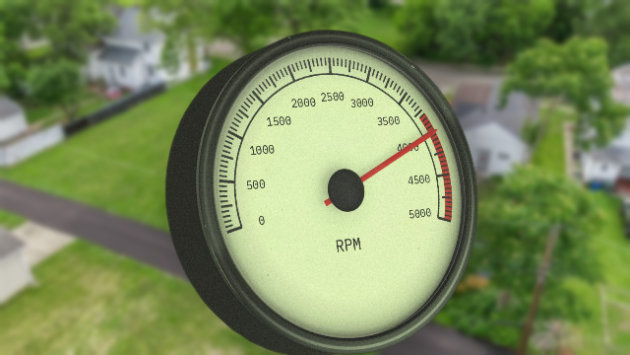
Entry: 4000 rpm
